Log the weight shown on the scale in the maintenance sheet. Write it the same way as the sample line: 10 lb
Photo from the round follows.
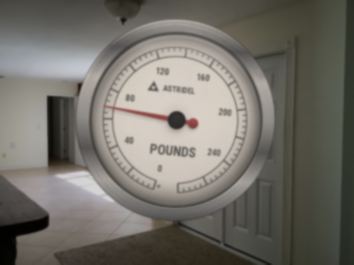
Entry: 68 lb
